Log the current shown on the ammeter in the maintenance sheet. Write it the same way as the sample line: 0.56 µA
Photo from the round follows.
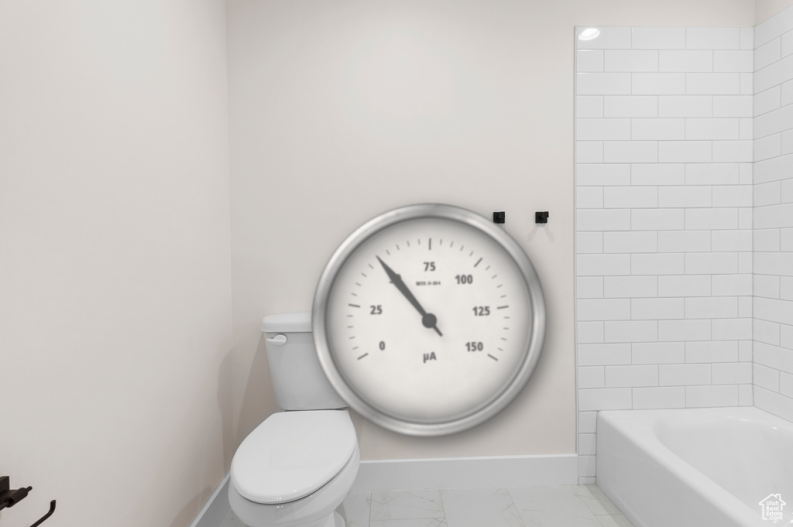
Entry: 50 µA
